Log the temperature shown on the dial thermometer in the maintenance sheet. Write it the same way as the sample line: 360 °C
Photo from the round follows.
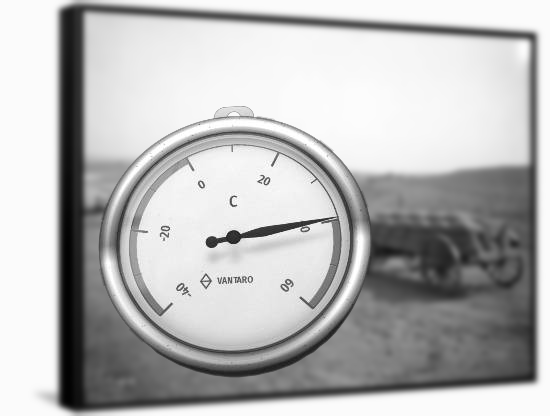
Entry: 40 °C
